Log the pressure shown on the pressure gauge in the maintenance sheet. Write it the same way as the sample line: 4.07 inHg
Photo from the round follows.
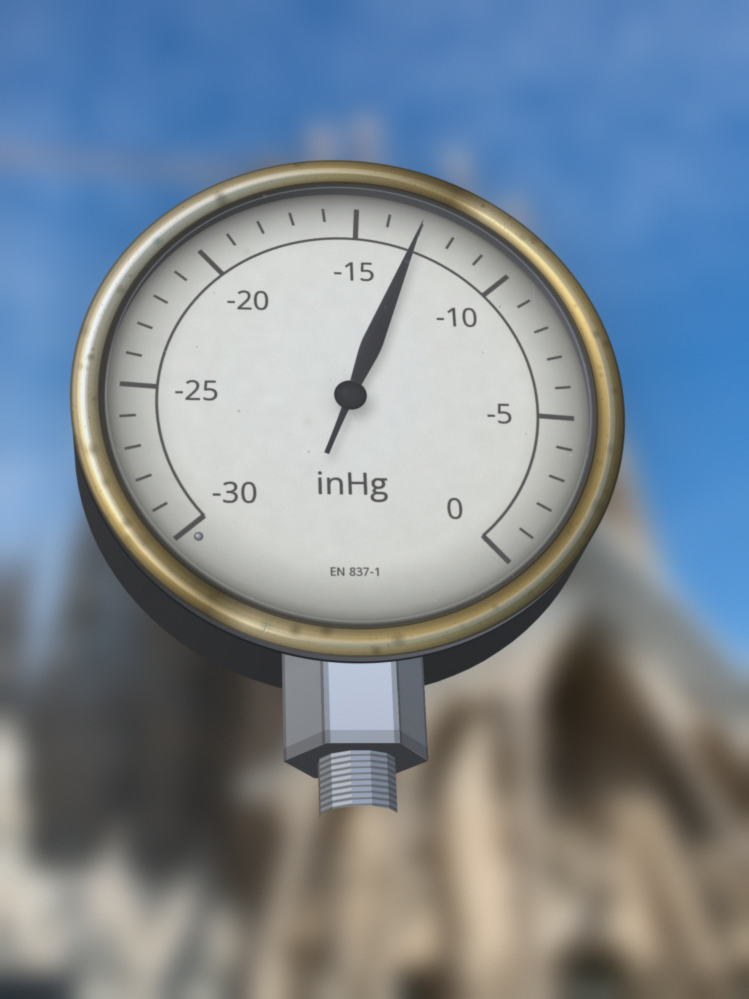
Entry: -13 inHg
